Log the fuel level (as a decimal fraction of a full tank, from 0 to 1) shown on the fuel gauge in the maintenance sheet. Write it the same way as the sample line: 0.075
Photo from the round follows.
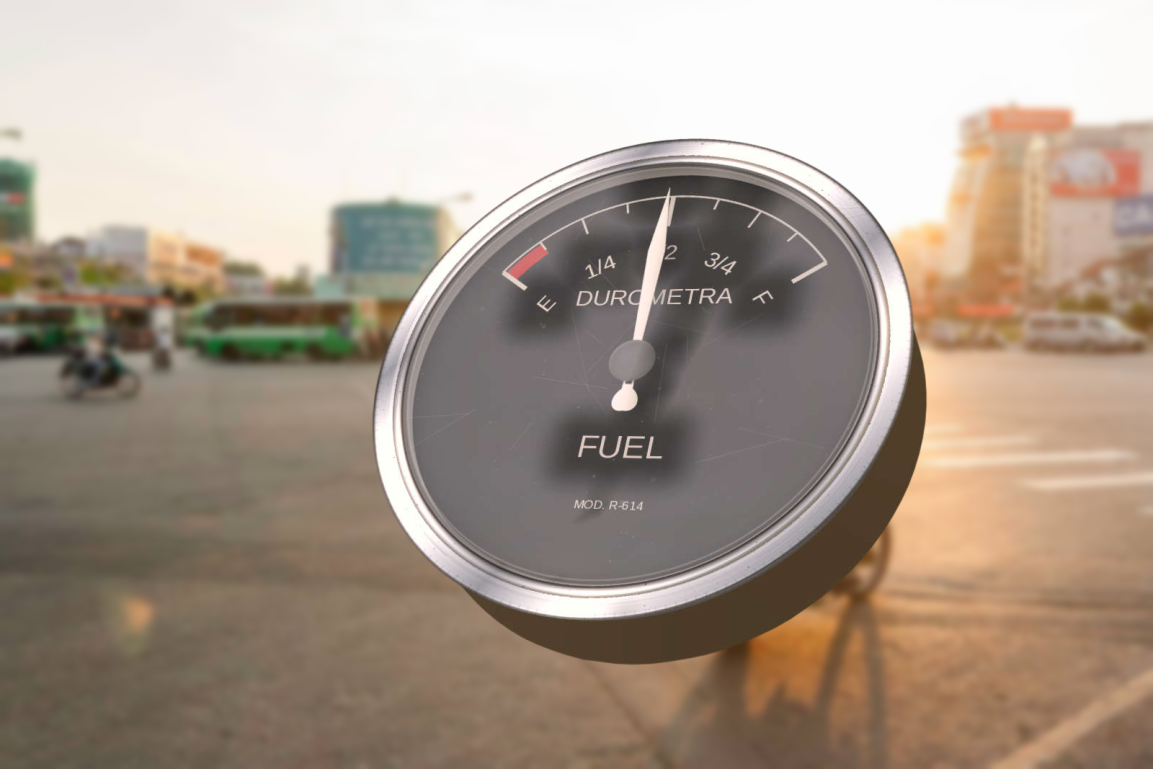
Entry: 0.5
